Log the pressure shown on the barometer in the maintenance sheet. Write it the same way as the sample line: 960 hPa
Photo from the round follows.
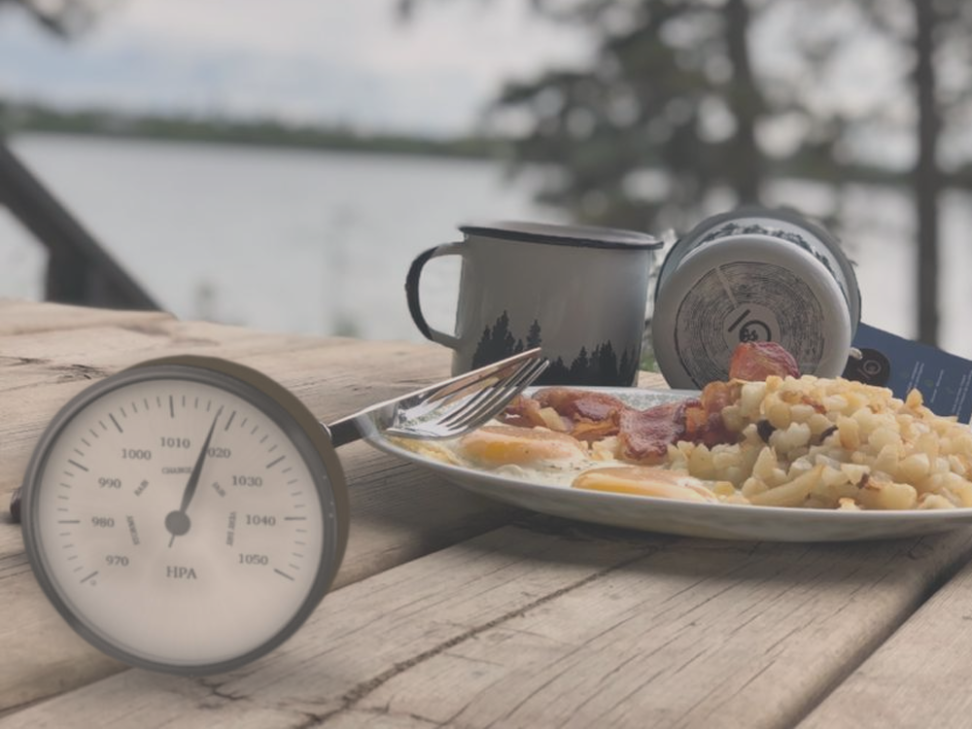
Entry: 1018 hPa
